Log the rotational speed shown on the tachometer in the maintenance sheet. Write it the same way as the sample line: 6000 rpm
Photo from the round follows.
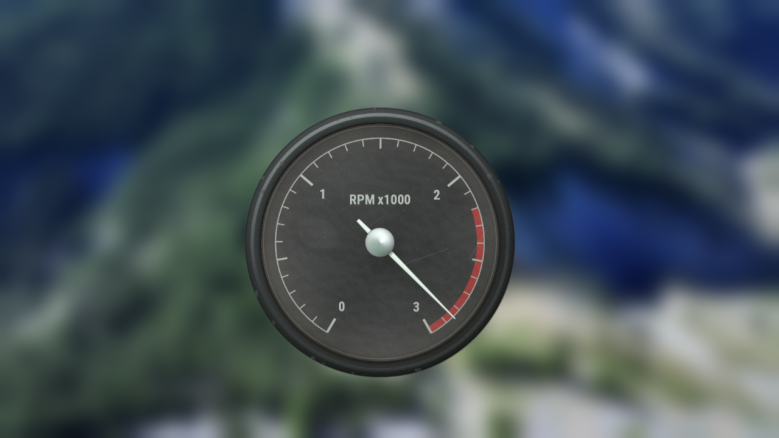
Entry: 2850 rpm
